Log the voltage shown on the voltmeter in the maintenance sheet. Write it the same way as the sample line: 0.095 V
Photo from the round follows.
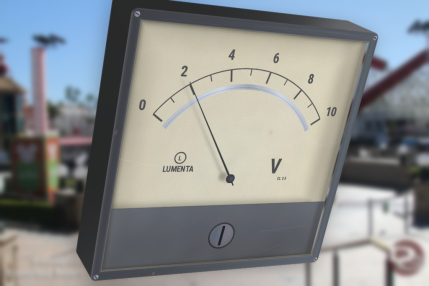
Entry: 2 V
